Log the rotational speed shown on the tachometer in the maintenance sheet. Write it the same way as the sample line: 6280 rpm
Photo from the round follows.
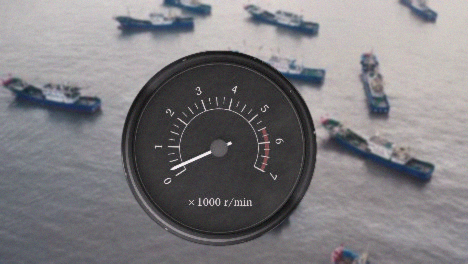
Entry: 250 rpm
